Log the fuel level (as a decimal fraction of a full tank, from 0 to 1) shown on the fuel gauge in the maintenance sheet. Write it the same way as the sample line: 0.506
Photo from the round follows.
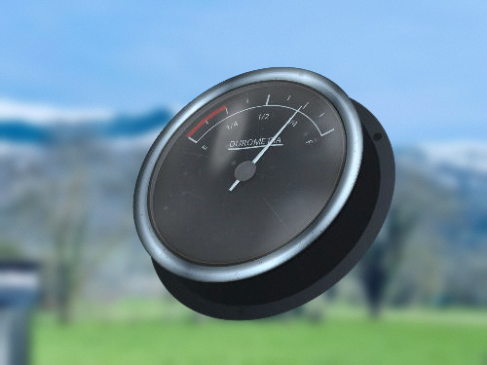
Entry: 0.75
